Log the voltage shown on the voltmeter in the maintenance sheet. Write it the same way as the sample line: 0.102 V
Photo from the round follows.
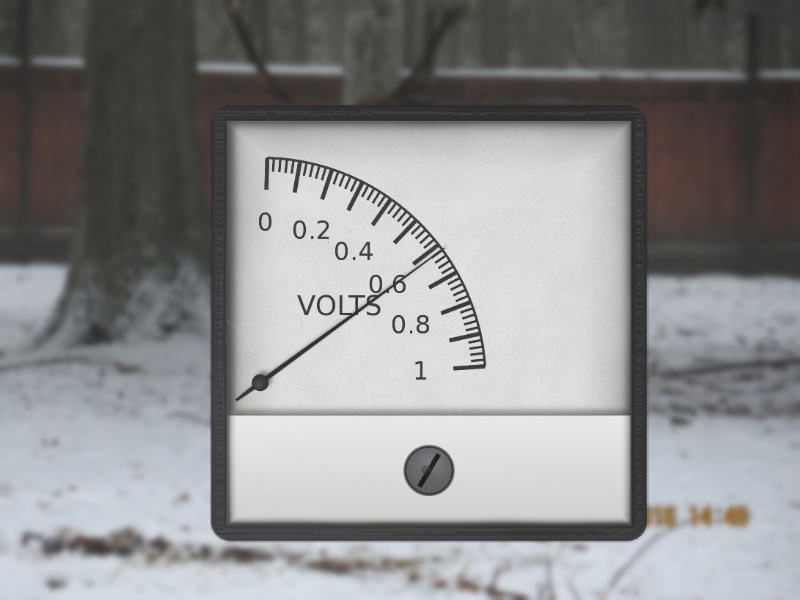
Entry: 0.62 V
